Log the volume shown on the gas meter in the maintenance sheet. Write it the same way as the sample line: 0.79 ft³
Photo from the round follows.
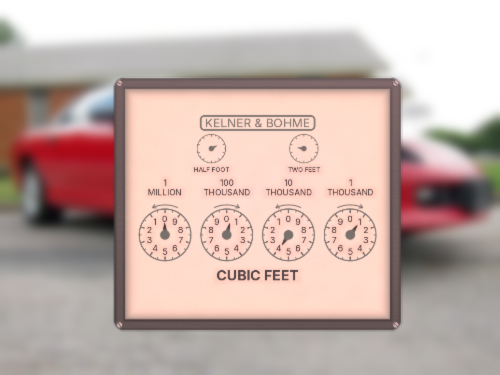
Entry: 4100 ft³
